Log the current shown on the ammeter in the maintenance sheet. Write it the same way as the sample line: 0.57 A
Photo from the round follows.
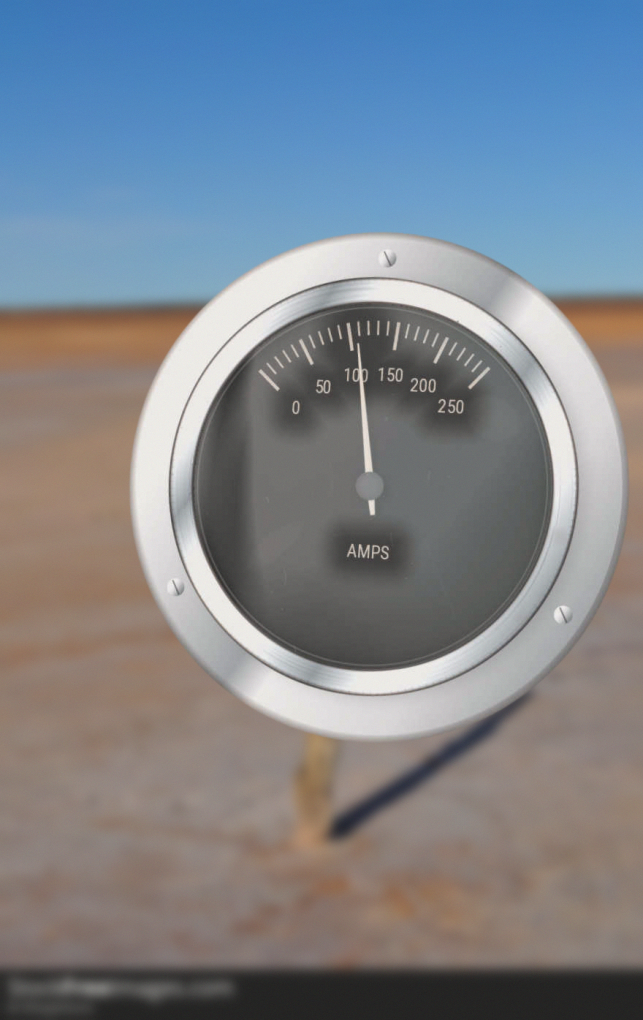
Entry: 110 A
